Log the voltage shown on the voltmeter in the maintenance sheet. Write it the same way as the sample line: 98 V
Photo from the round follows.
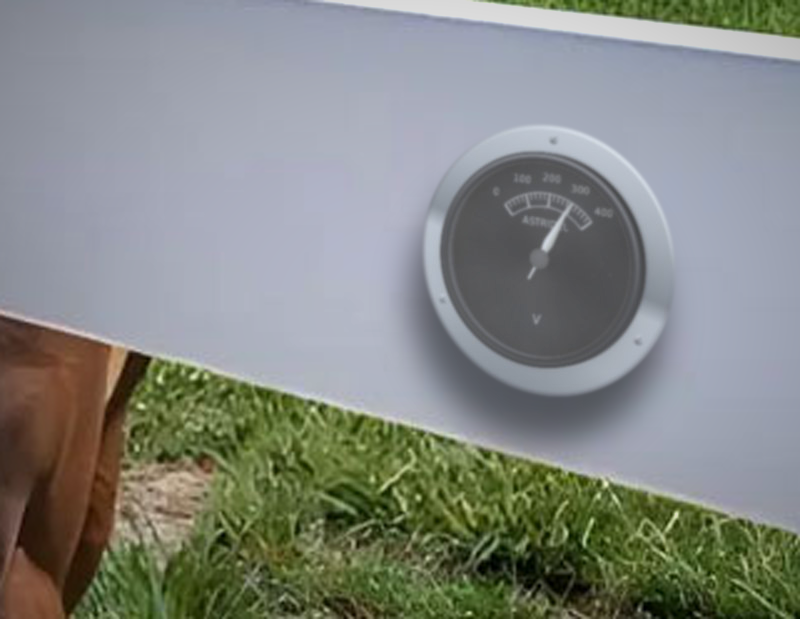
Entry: 300 V
